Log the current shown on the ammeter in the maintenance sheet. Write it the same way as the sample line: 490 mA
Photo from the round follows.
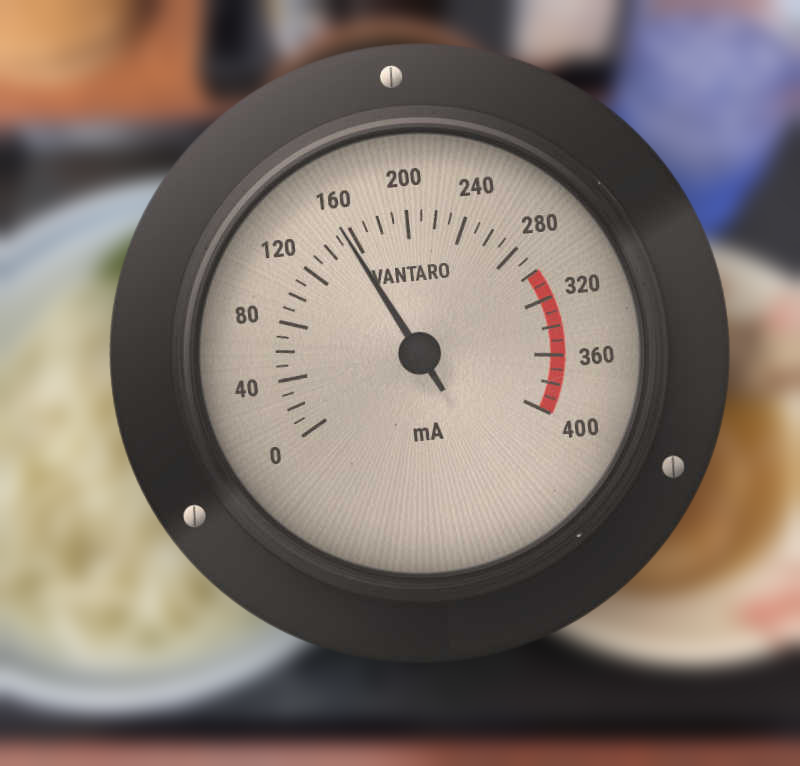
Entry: 155 mA
